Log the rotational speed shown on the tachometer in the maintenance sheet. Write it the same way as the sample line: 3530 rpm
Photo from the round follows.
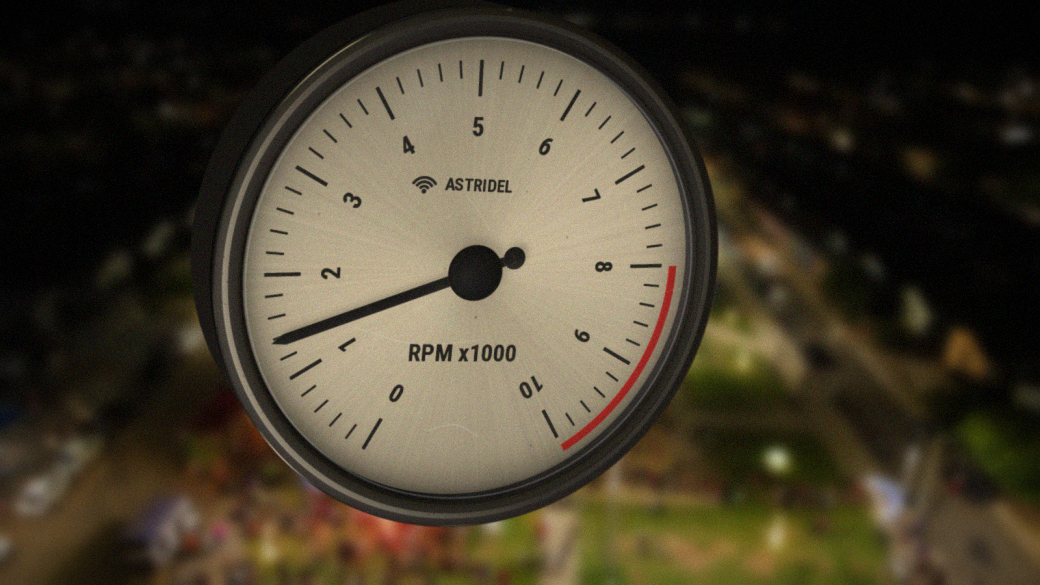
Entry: 1400 rpm
